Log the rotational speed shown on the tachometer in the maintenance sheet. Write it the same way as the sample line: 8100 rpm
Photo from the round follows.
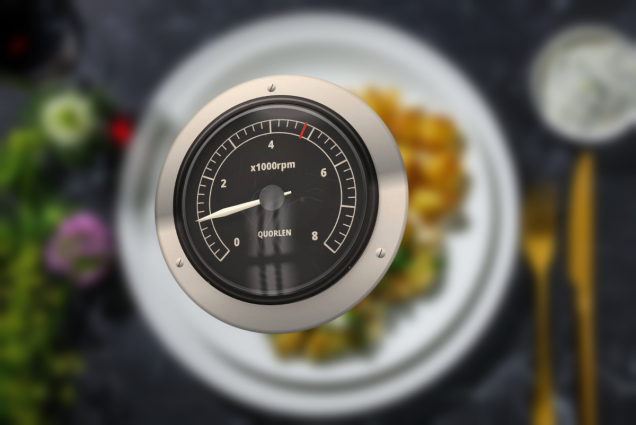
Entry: 1000 rpm
